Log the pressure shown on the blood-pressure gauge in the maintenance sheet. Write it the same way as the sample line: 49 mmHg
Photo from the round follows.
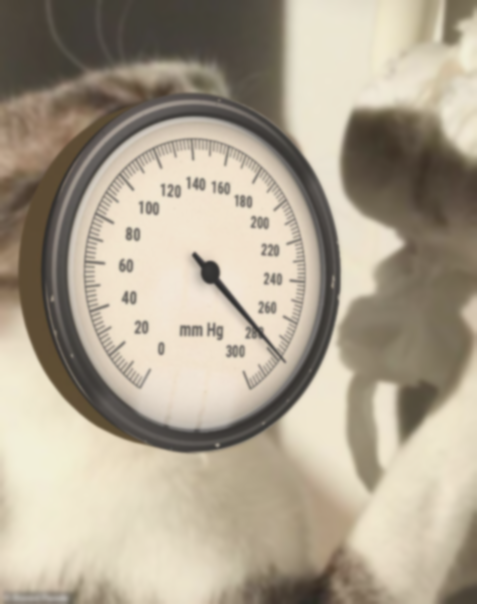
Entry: 280 mmHg
